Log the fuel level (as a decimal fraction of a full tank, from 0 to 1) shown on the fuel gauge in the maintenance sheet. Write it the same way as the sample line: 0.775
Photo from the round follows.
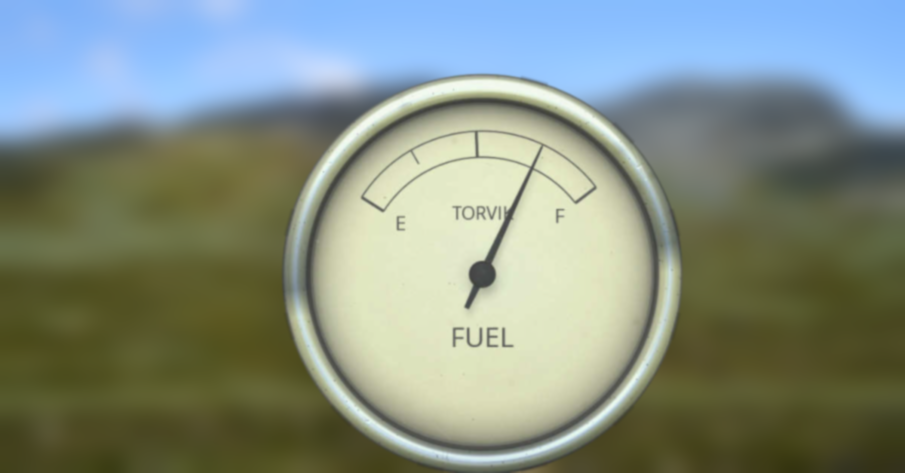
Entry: 0.75
